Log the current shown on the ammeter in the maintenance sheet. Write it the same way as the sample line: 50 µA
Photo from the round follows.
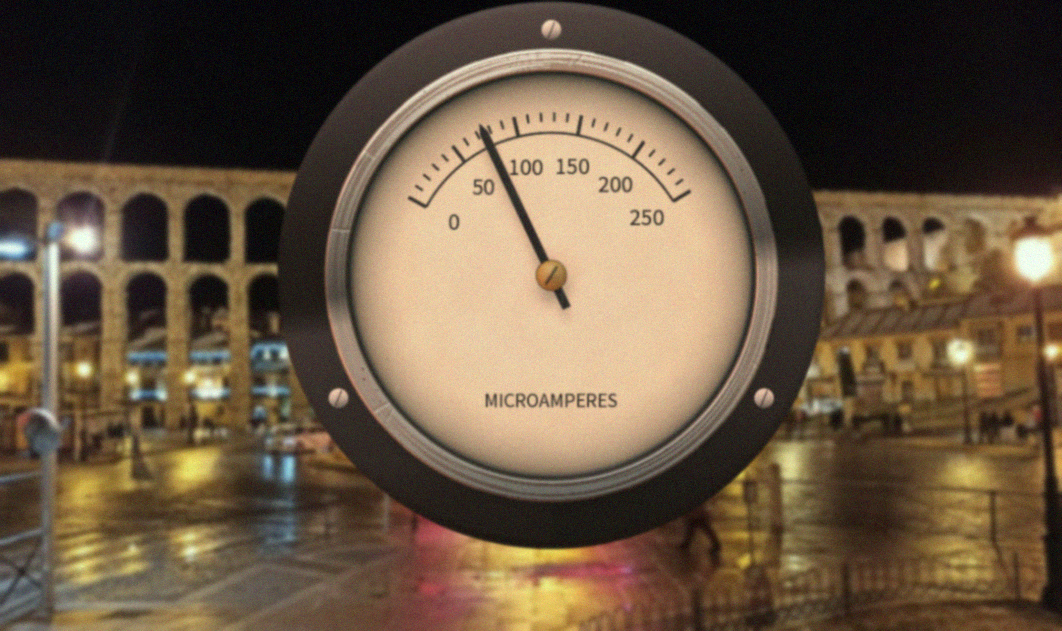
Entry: 75 µA
